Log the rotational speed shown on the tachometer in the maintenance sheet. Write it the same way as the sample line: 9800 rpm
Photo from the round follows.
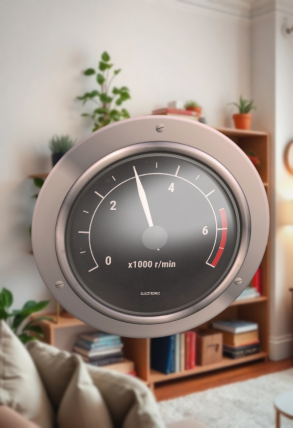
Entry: 3000 rpm
